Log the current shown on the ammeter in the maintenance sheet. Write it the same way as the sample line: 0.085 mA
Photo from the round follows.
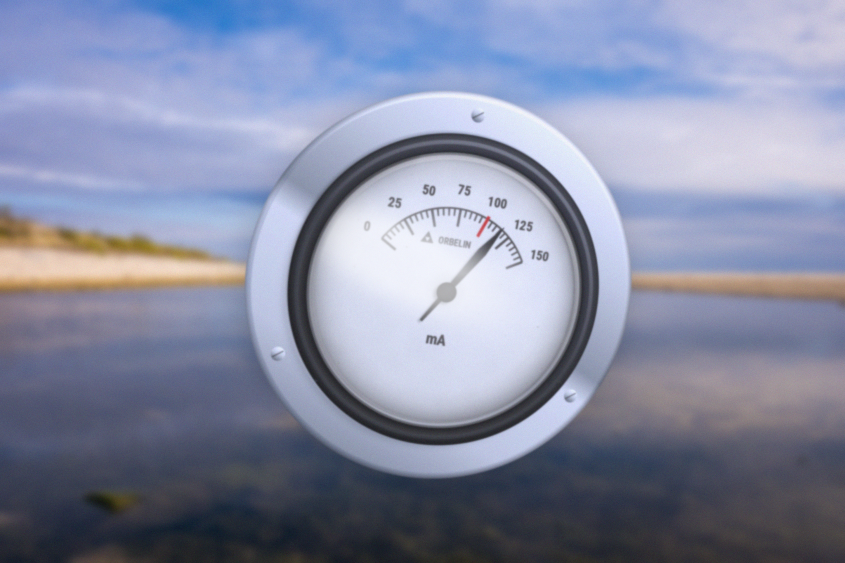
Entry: 115 mA
